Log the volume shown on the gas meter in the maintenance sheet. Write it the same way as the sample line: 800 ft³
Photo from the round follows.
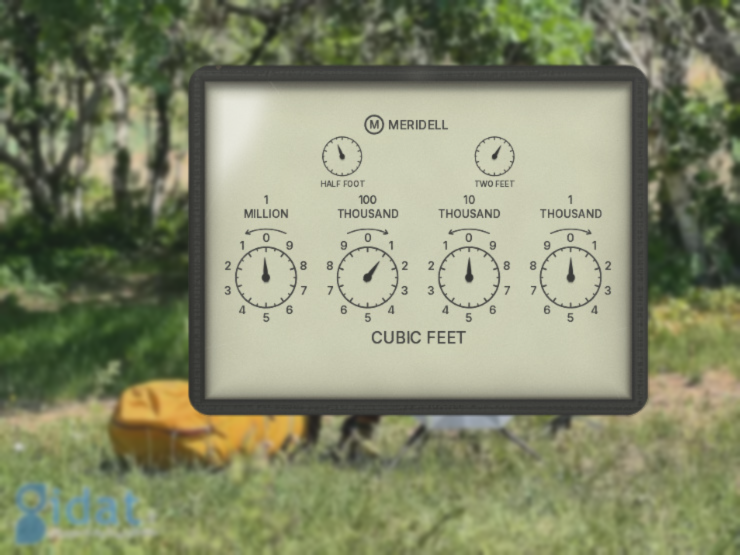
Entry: 10000 ft³
